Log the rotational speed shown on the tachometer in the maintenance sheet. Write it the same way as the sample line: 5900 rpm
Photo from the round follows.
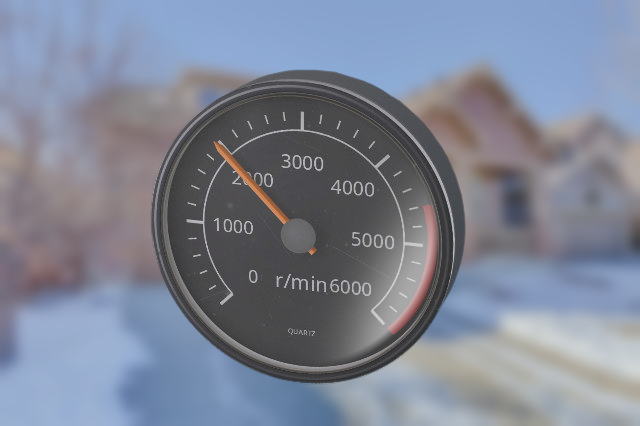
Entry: 2000 rpm
